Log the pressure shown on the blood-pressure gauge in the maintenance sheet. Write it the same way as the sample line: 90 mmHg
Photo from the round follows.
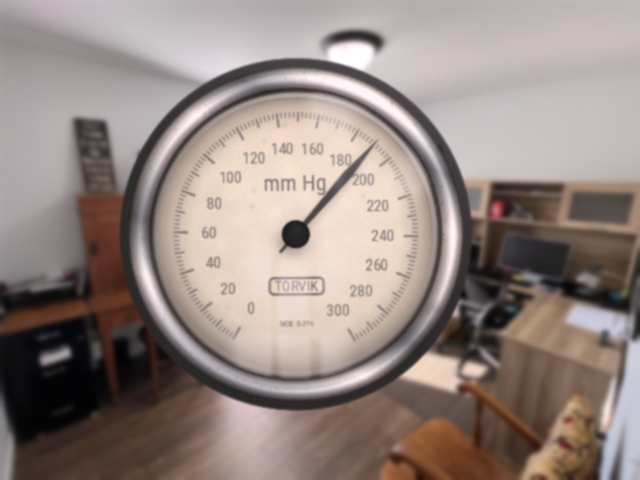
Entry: 190 mmHg
